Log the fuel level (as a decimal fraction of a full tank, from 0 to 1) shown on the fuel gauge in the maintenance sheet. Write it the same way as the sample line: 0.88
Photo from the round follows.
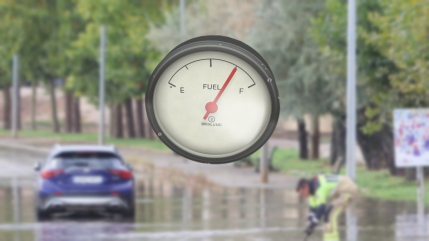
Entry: 0.75
